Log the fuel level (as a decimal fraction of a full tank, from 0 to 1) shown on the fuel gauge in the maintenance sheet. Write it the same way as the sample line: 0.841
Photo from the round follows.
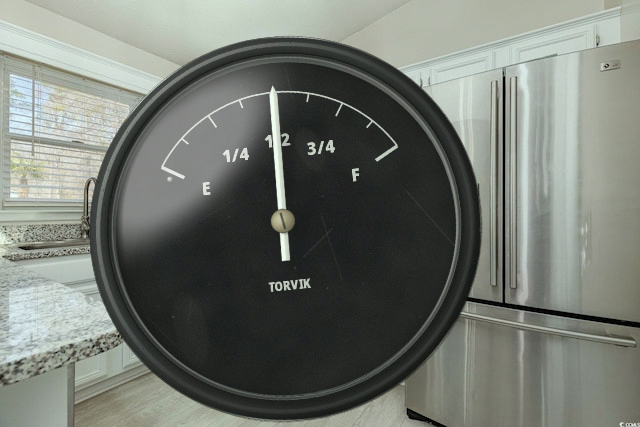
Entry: 0.5
